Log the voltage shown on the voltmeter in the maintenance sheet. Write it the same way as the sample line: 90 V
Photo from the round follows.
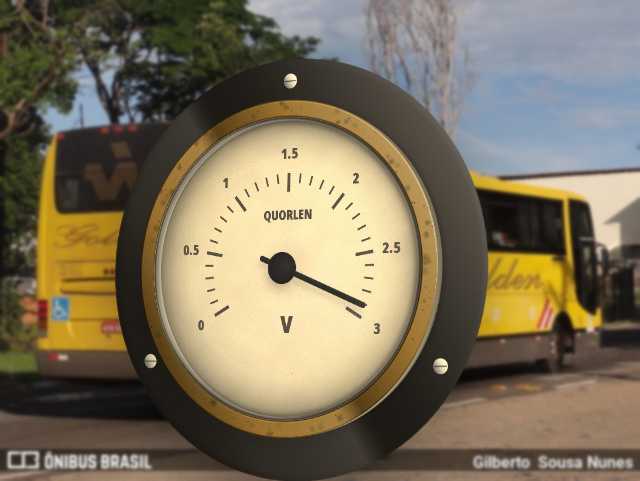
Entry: 2.9 V
